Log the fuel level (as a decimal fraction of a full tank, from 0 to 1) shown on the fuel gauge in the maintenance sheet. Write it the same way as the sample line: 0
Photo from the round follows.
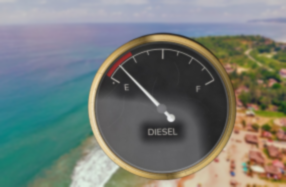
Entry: 0.125
